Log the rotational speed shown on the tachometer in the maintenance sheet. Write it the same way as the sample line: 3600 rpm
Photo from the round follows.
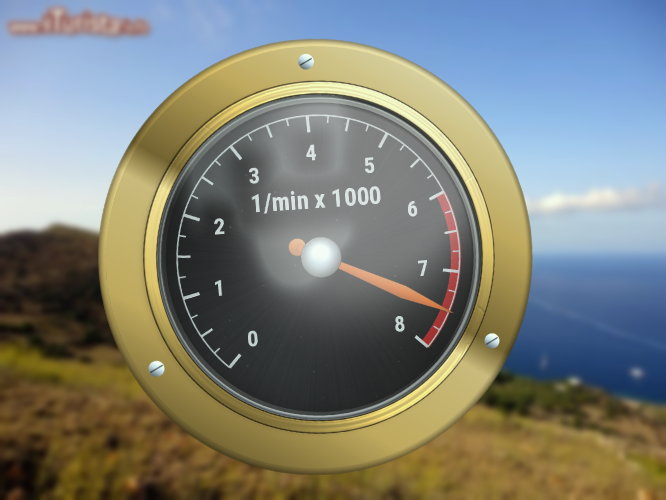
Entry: 7500 rpm
